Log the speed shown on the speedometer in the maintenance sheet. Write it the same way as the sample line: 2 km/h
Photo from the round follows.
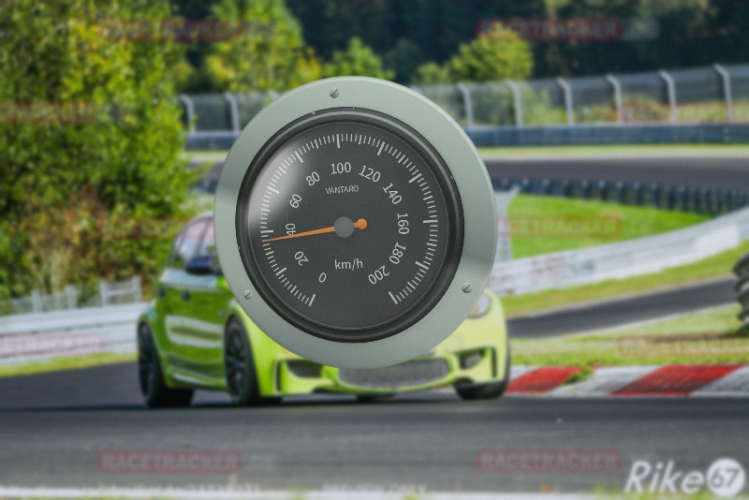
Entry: 36 km/h
